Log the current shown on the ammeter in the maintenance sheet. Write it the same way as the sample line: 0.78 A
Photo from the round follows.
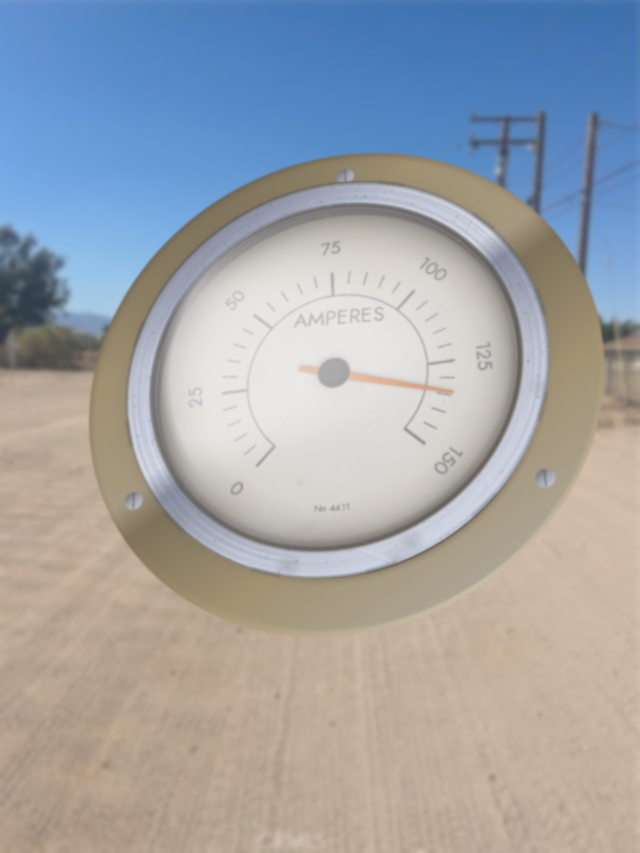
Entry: 135 A
